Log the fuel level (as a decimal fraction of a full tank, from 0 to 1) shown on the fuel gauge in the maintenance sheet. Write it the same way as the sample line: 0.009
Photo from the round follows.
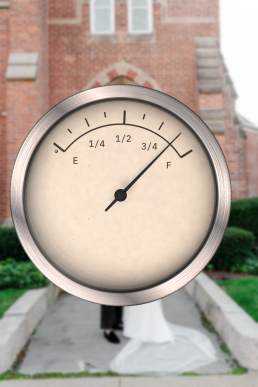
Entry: 0.875
